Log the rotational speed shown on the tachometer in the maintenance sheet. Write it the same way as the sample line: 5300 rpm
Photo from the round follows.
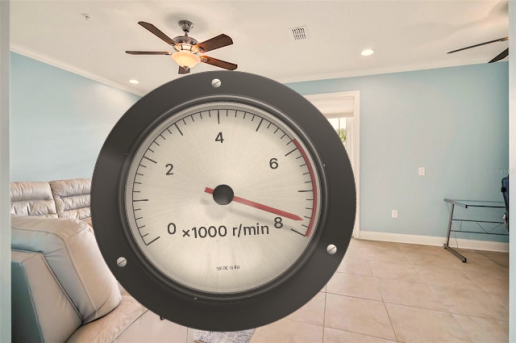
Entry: 7700 rpm
